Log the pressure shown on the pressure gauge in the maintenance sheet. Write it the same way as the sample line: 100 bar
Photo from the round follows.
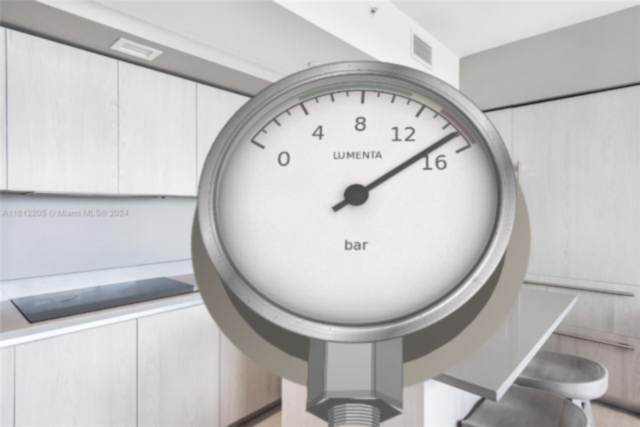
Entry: 15 bar
